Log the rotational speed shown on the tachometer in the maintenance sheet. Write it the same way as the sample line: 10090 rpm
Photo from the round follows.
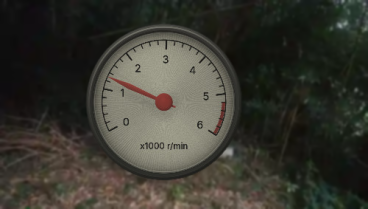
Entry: 1300 rpm
